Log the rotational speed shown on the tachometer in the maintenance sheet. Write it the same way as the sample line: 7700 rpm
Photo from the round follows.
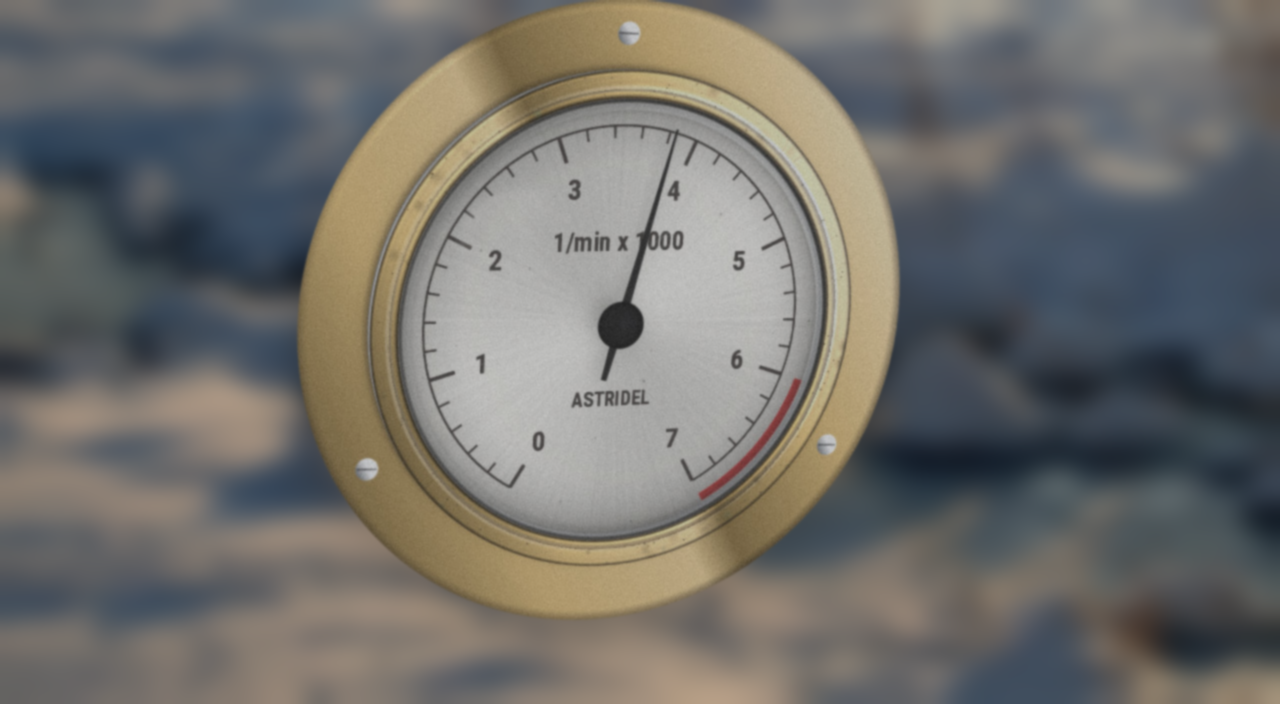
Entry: 3800 rpm
